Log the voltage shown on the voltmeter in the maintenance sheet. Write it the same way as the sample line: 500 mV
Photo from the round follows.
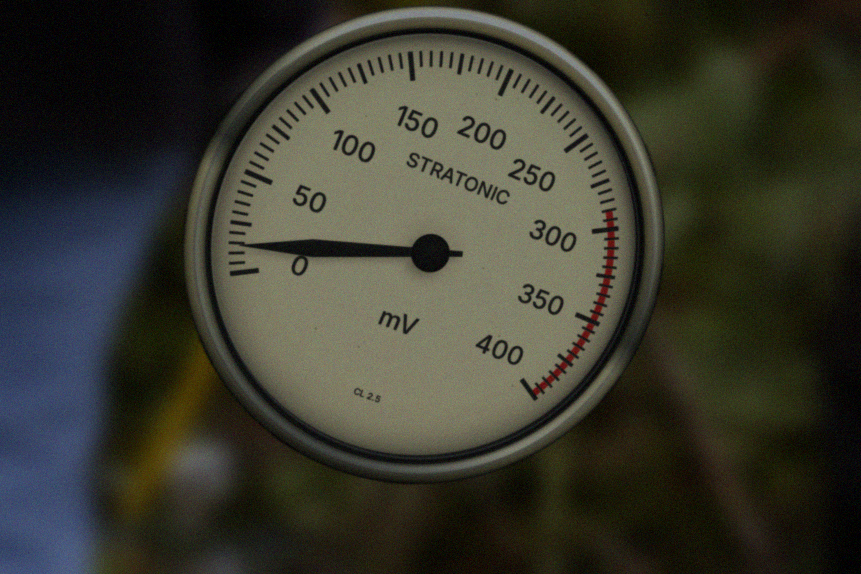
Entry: 15 mV
